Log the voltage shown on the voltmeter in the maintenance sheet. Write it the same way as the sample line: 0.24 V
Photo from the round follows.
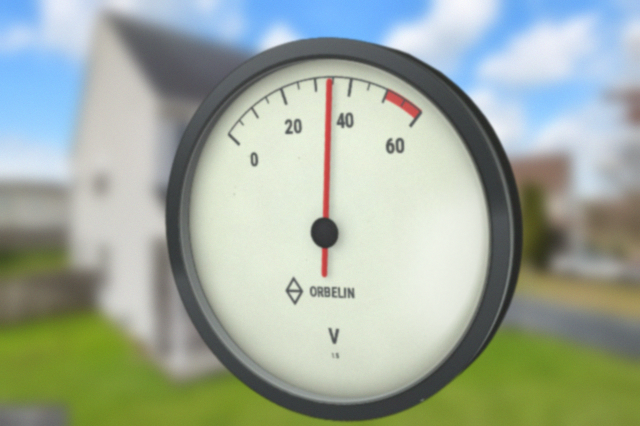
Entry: 35 V
